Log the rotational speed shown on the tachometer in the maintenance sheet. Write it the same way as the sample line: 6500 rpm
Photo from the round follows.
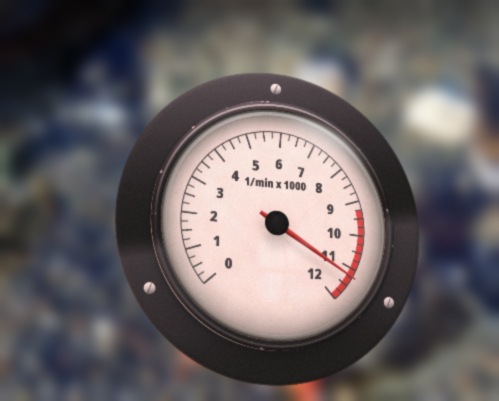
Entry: 11250 rpm
